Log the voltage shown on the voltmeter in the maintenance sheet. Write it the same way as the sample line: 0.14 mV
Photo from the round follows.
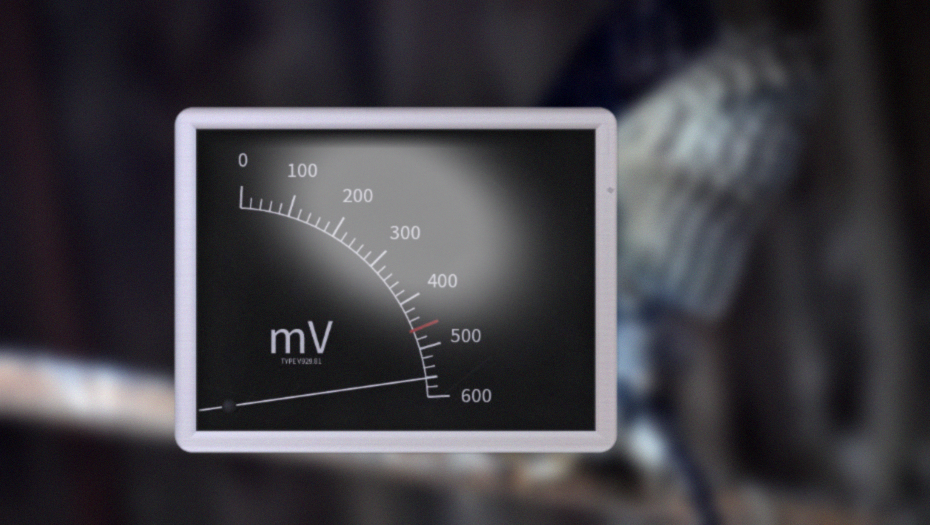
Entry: 560 mV
